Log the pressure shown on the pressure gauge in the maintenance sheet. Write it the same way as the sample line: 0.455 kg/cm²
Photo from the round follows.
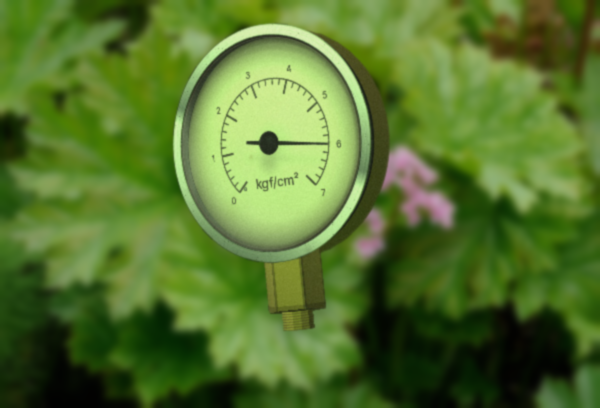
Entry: 6 kg/cm²
